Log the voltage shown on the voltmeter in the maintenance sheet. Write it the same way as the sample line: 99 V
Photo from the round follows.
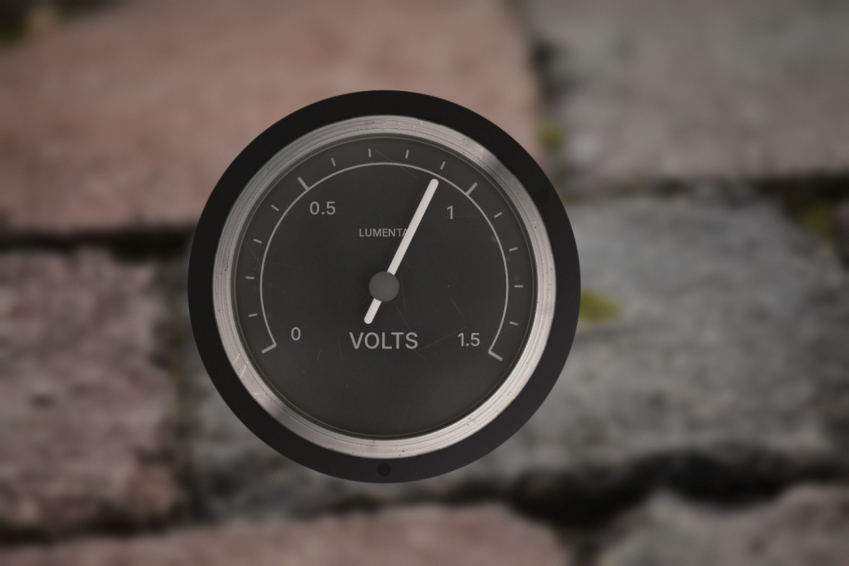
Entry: 0.9 V
